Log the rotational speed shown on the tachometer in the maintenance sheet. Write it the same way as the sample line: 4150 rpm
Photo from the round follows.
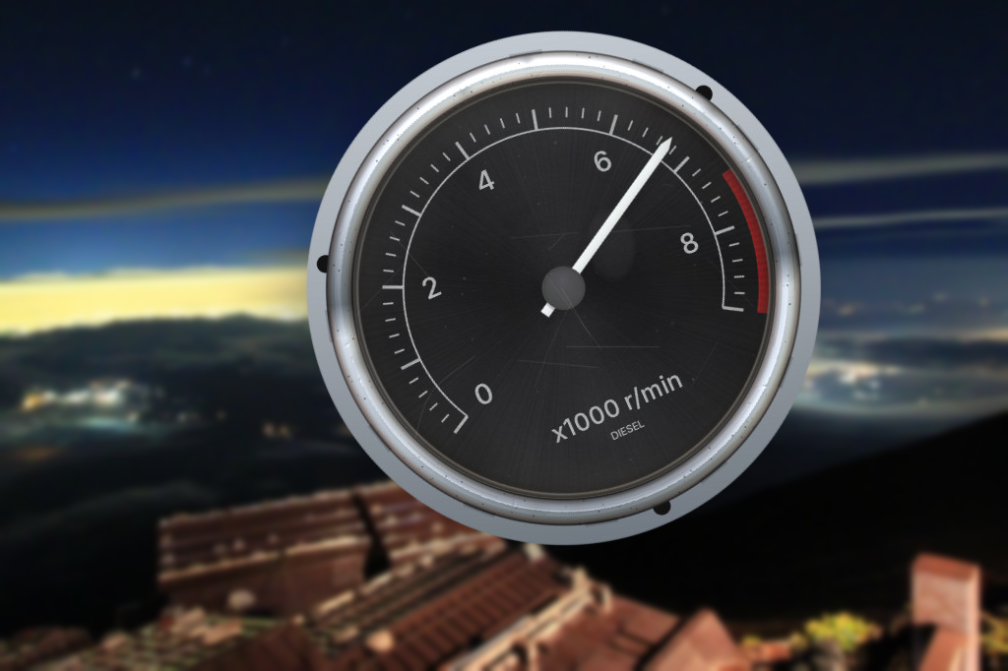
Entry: 6700 rpm
